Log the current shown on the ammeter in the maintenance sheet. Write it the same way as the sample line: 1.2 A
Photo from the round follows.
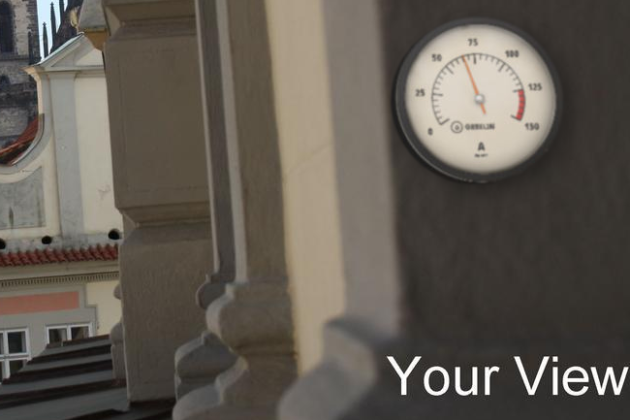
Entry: 65 A
